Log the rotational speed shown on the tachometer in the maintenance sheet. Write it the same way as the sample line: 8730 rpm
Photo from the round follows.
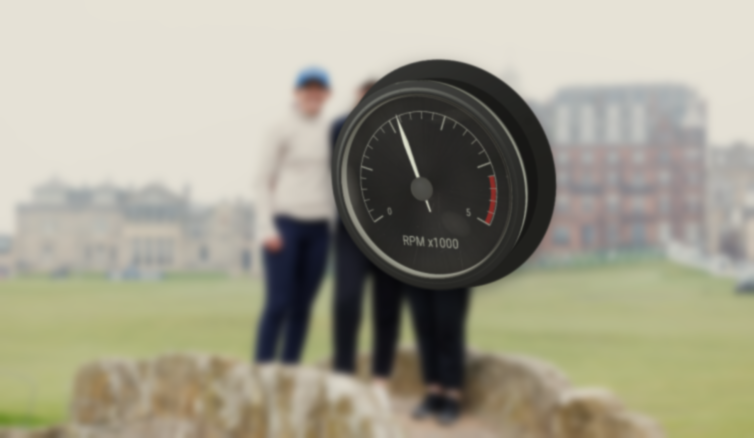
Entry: 2200 rpm
